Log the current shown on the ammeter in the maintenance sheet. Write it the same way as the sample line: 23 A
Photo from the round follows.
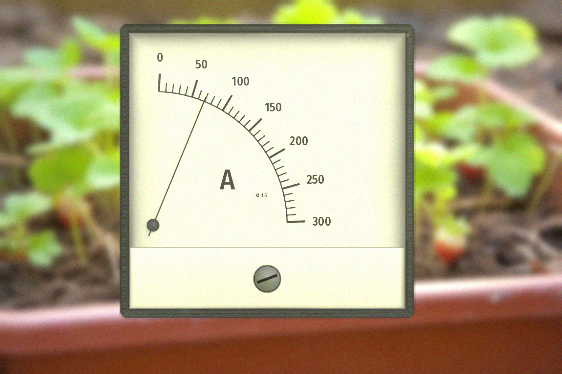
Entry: 70 A
